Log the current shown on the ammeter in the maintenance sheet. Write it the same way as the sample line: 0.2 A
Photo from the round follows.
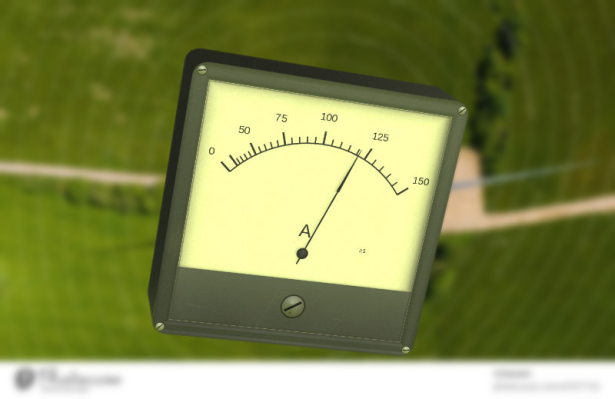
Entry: 120 A
